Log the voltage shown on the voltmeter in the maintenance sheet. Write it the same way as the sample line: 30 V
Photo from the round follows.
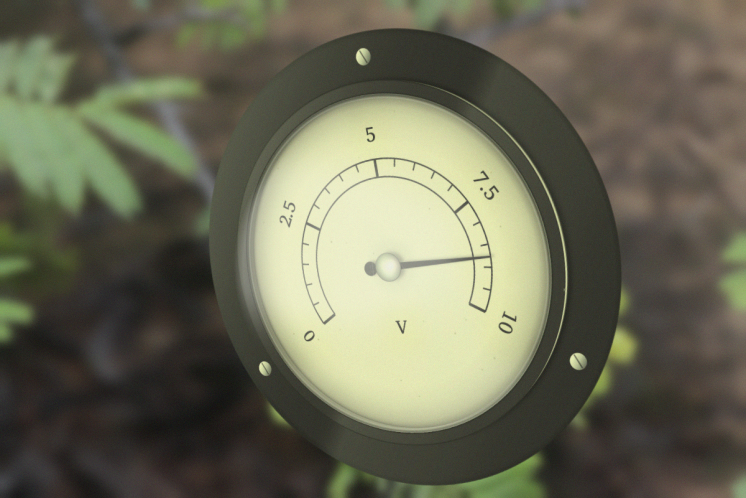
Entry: 8.75 V
